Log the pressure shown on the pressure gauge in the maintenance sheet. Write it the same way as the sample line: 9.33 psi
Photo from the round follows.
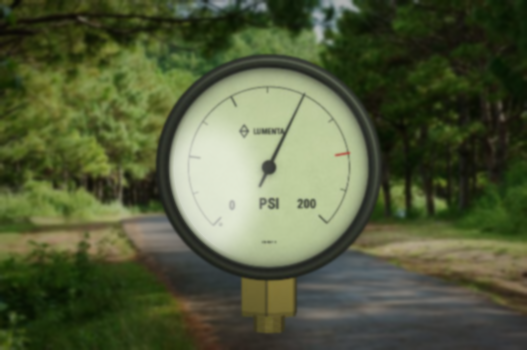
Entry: 120 psi
